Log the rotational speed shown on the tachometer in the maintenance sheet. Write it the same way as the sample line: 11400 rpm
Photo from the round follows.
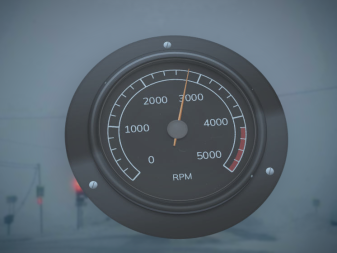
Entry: 2800 rpm
